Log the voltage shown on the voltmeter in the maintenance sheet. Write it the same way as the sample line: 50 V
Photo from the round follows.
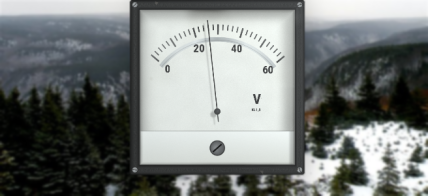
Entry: 26 V
